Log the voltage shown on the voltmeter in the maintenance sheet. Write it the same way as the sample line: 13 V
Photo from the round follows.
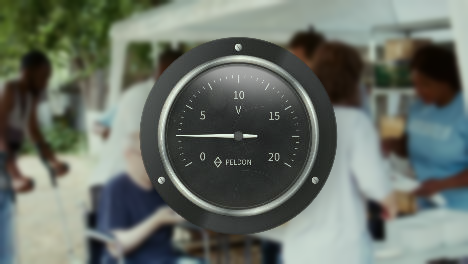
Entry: 2.5 V
